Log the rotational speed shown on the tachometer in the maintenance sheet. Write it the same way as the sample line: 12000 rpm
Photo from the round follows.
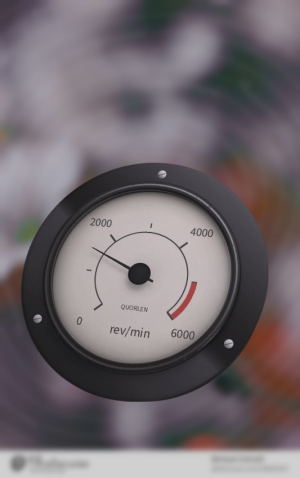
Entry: 1500 rpm
